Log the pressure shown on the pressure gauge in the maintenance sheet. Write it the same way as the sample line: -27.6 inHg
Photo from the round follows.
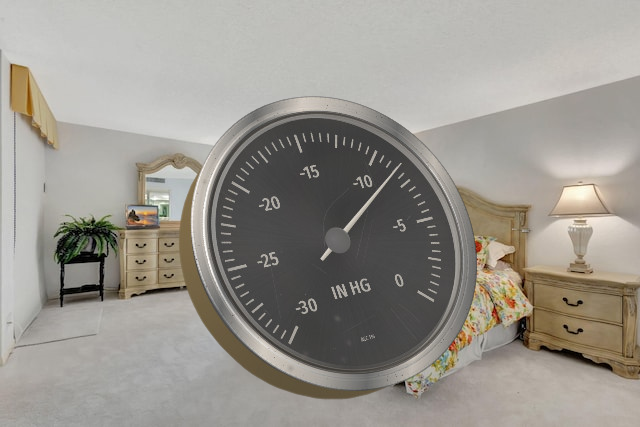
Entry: -8.5 inHg
